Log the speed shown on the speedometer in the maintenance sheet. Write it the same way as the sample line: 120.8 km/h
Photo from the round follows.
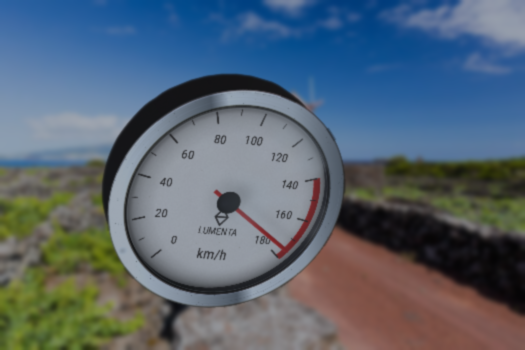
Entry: 175 km/h
